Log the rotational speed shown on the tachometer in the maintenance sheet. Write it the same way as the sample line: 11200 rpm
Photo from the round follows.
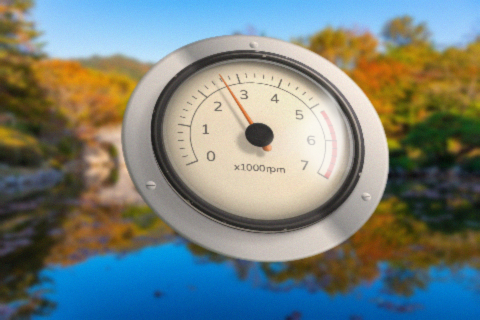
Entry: 2600 rpm
